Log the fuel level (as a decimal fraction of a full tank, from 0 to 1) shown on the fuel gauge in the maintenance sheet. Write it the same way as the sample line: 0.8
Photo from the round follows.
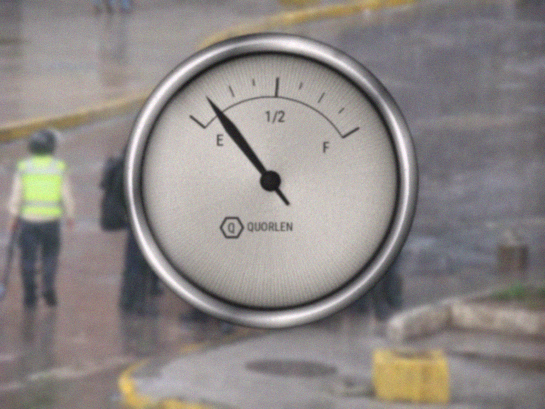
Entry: 0.125
